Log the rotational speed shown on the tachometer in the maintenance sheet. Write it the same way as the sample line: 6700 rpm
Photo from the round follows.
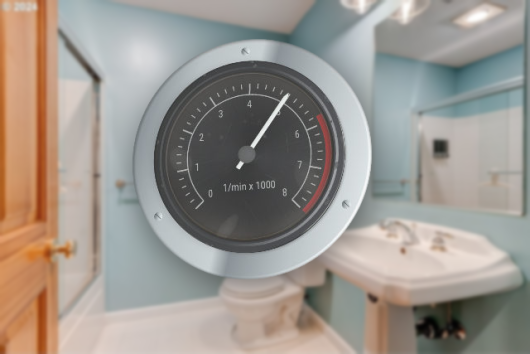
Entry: 5000 rpm
